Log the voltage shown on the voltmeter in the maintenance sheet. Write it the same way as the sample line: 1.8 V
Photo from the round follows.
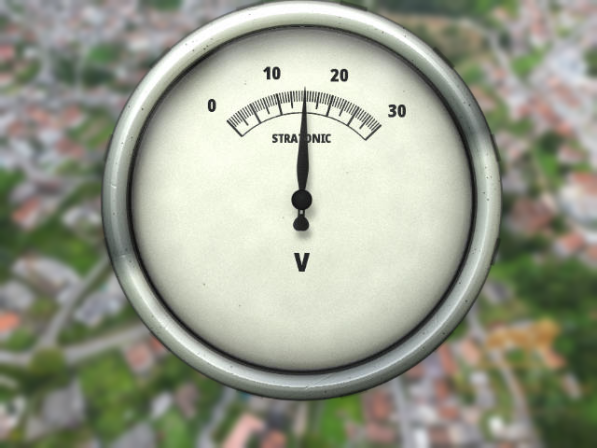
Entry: 15 V
